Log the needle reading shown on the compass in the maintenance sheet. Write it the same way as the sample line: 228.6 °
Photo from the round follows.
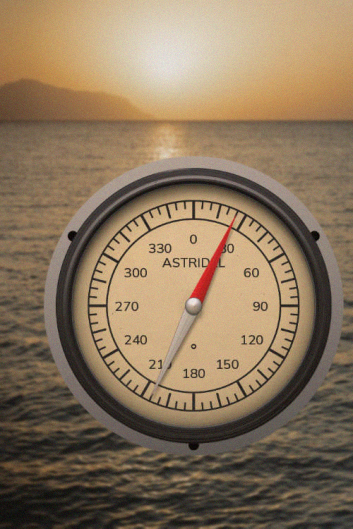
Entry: 25 °
